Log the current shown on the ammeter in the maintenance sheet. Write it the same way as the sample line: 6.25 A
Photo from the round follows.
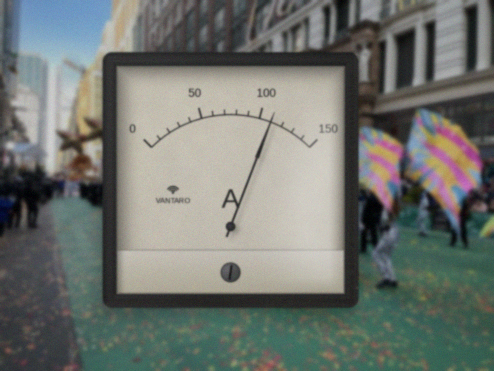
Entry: 110 A
